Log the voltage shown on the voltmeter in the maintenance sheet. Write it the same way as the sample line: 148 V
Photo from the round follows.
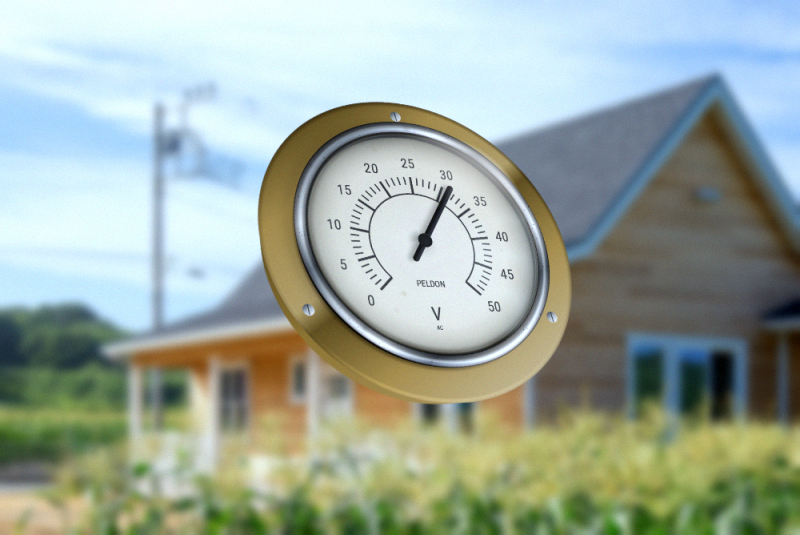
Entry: 31 V
